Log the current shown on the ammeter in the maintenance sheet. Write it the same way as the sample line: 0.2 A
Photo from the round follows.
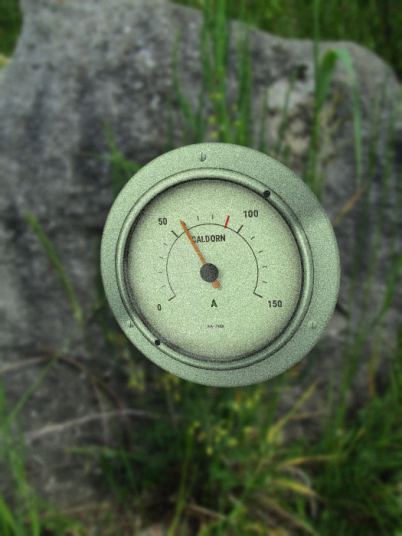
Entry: 60 A
